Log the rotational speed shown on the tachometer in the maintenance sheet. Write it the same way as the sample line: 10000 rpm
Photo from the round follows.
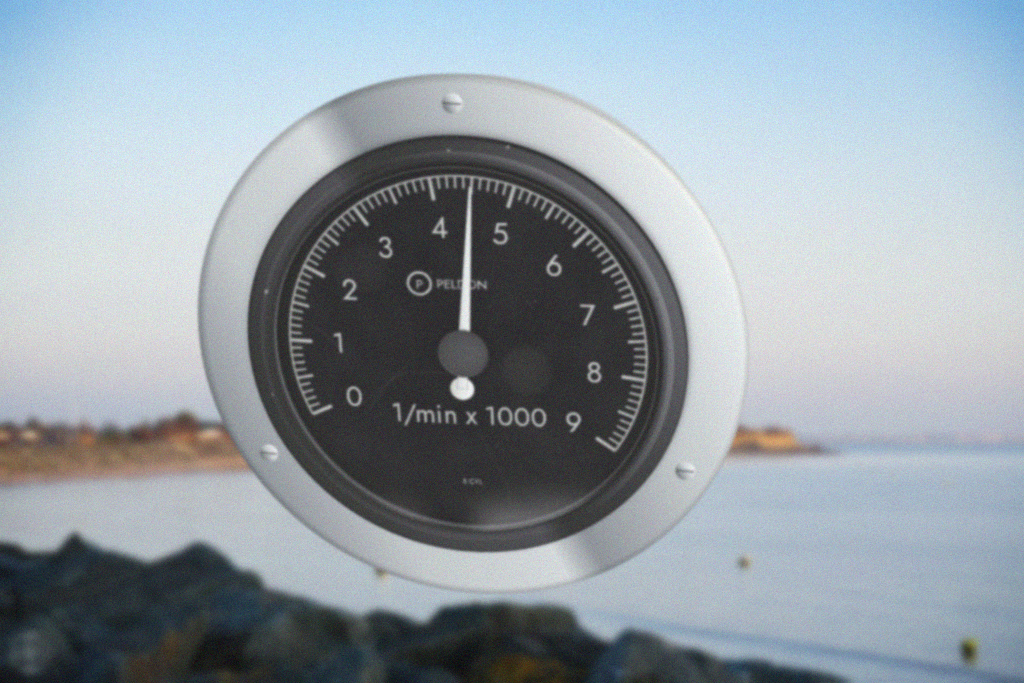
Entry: 4500 rpm
